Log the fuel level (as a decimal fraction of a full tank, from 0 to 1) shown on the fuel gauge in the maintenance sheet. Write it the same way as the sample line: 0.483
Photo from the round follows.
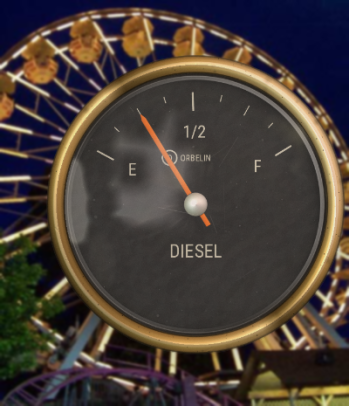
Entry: 0.25
